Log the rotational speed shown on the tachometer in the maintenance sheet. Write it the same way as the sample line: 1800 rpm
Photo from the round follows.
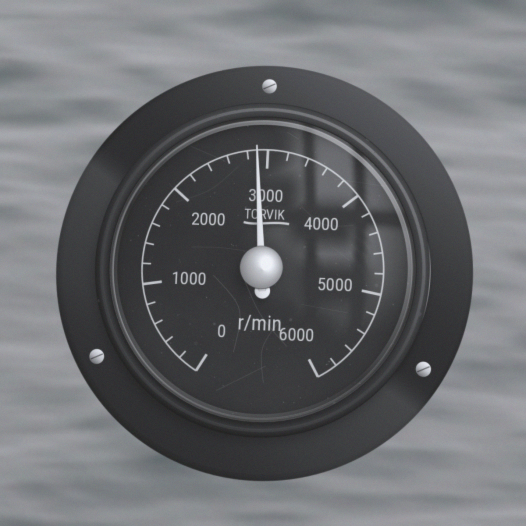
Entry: 2900 rpm
